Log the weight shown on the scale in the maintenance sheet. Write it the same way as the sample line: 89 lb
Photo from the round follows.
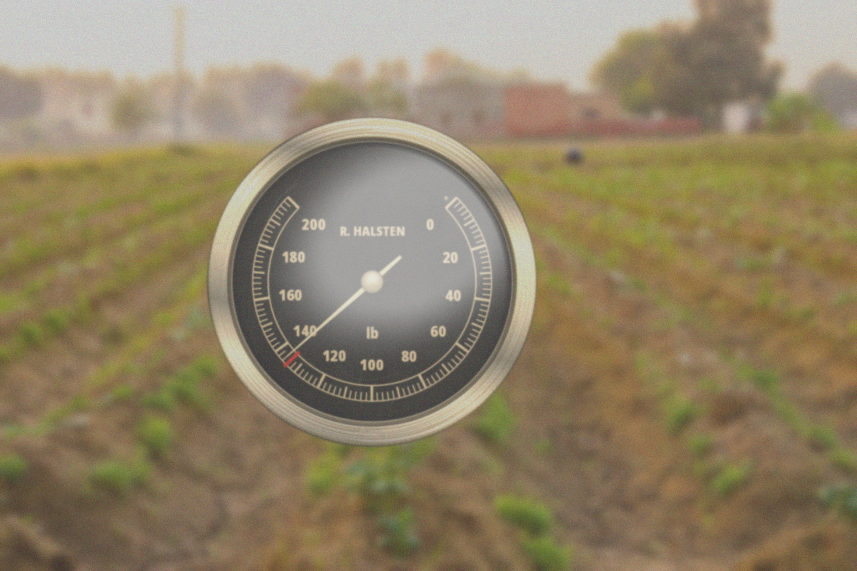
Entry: 136 lb
